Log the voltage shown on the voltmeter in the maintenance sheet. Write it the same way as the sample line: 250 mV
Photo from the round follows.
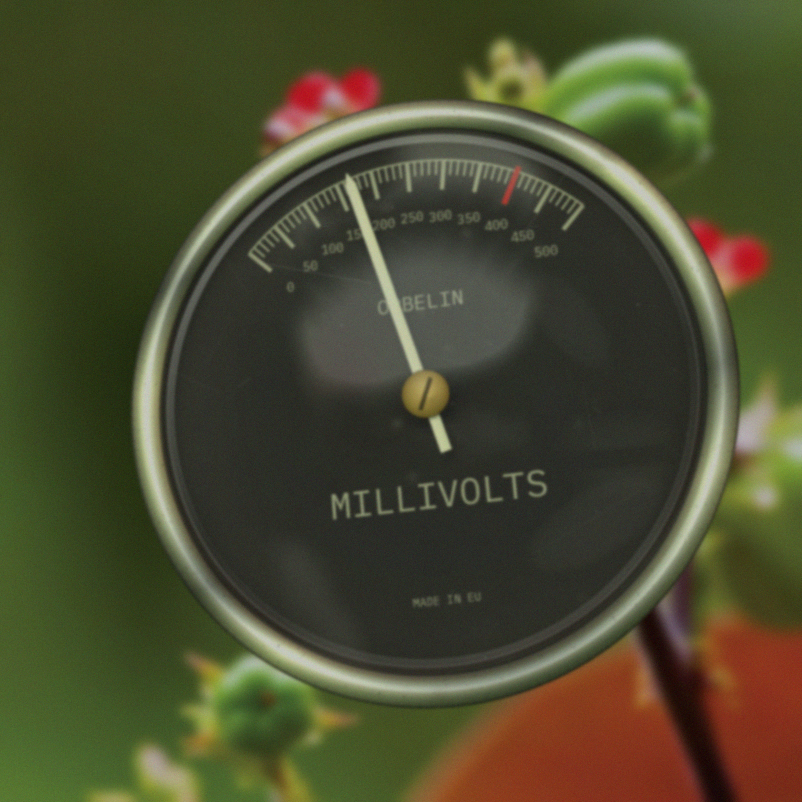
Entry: 170 mV
